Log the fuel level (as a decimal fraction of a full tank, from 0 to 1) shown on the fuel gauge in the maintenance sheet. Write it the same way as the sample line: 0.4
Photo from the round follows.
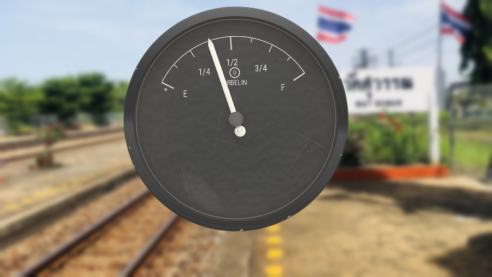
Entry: 0.375
